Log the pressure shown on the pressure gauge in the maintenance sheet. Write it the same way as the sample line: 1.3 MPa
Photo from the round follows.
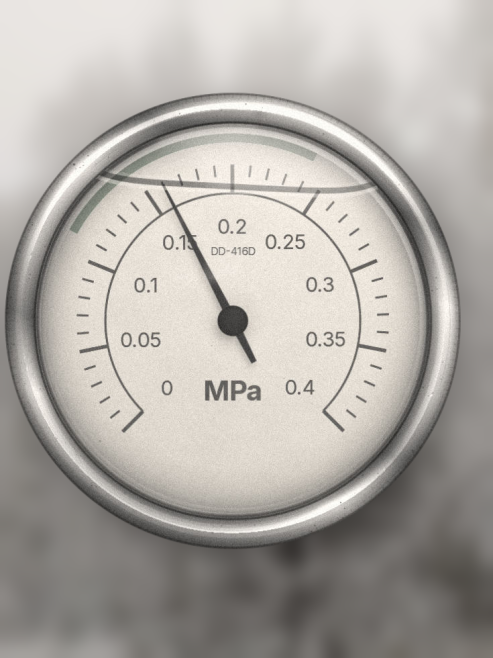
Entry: 0.16 MPa
